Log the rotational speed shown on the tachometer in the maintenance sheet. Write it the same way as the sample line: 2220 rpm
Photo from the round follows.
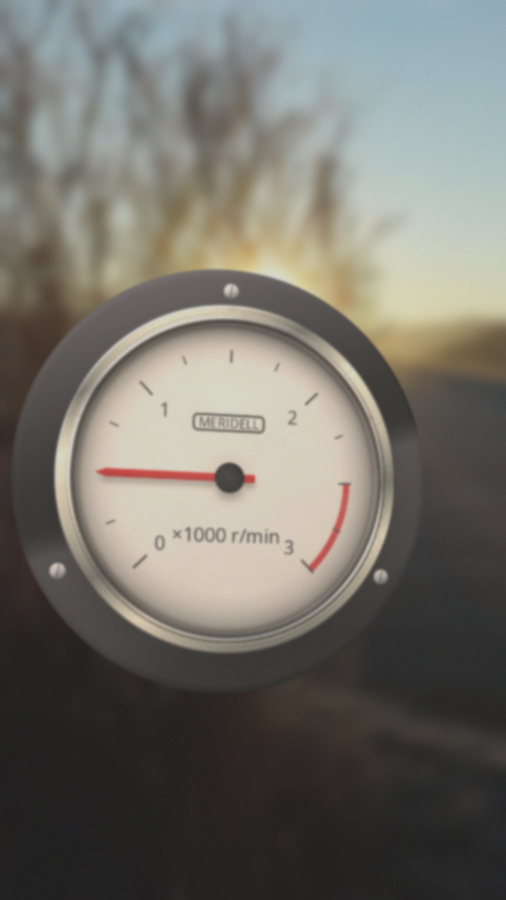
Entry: 500 rpm
